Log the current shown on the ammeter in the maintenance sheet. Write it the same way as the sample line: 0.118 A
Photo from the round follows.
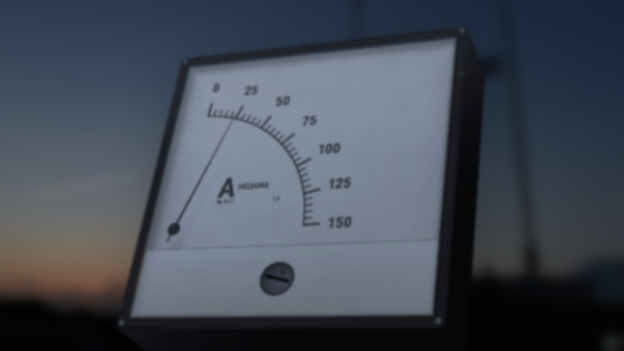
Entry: 25 A
